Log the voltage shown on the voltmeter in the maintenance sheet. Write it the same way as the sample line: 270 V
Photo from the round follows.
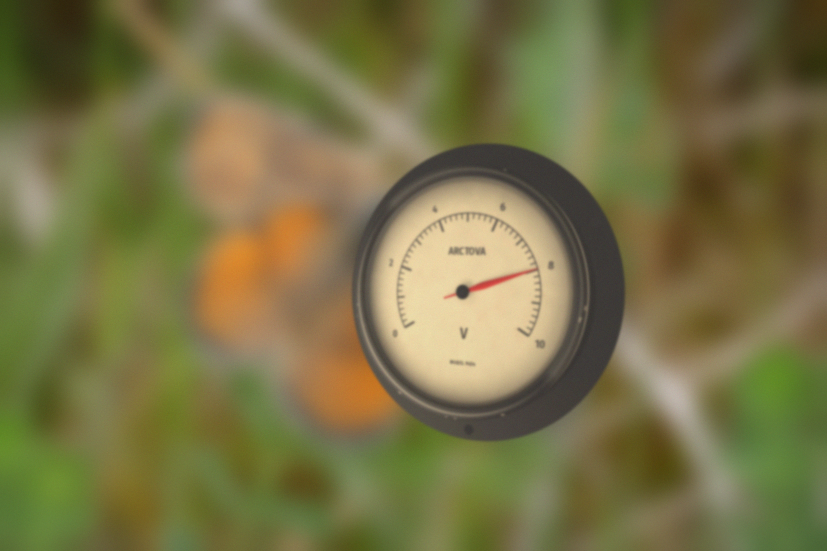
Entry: 8 V
